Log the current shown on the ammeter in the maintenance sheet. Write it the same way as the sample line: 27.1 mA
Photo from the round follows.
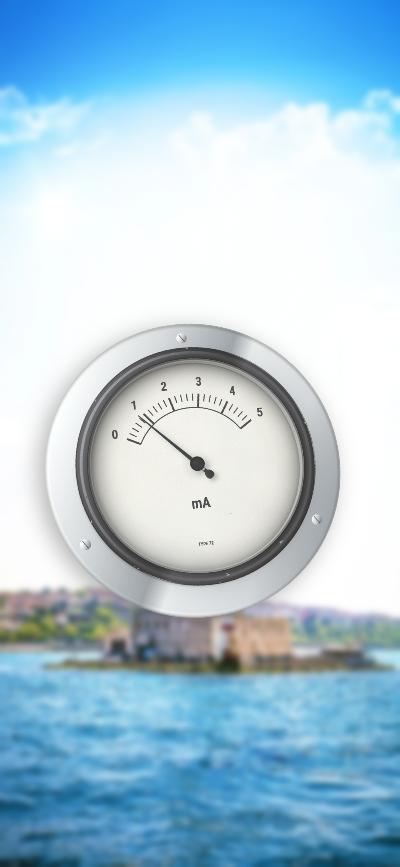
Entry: 0.8 mA
